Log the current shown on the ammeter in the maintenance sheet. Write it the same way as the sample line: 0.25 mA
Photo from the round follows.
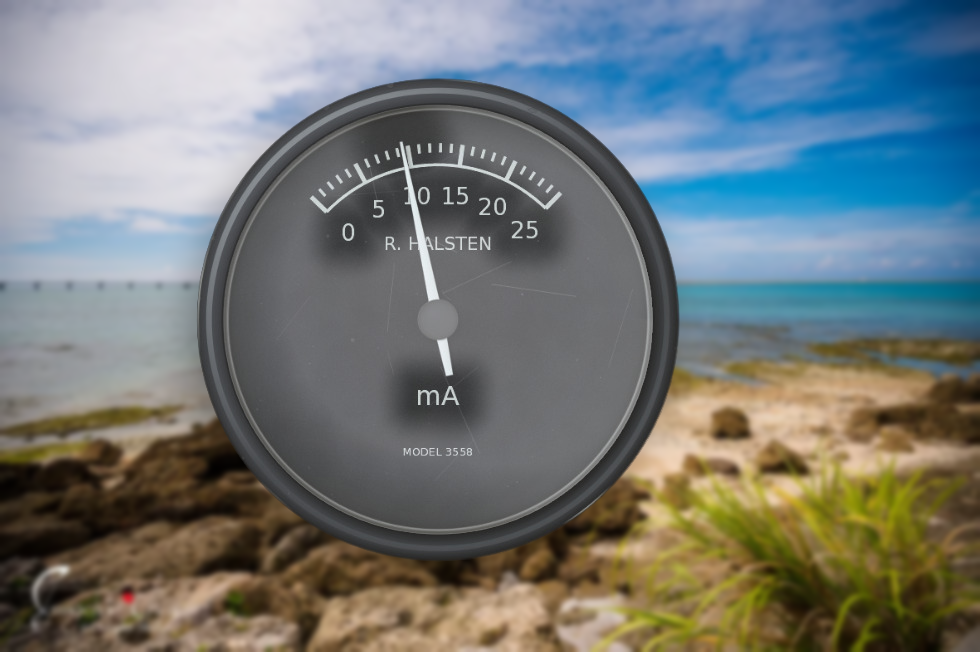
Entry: 9.5 mA
